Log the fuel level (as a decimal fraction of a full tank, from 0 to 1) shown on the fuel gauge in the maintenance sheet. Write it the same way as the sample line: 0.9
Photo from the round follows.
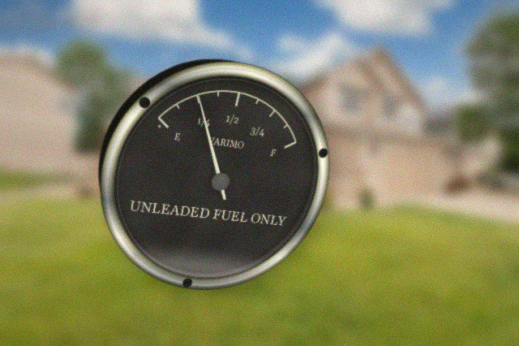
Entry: 0.25
